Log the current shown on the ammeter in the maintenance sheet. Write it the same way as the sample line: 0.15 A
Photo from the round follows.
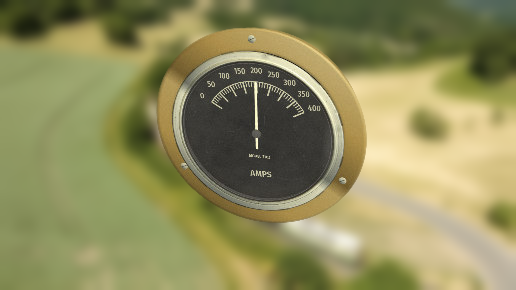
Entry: 200 A
